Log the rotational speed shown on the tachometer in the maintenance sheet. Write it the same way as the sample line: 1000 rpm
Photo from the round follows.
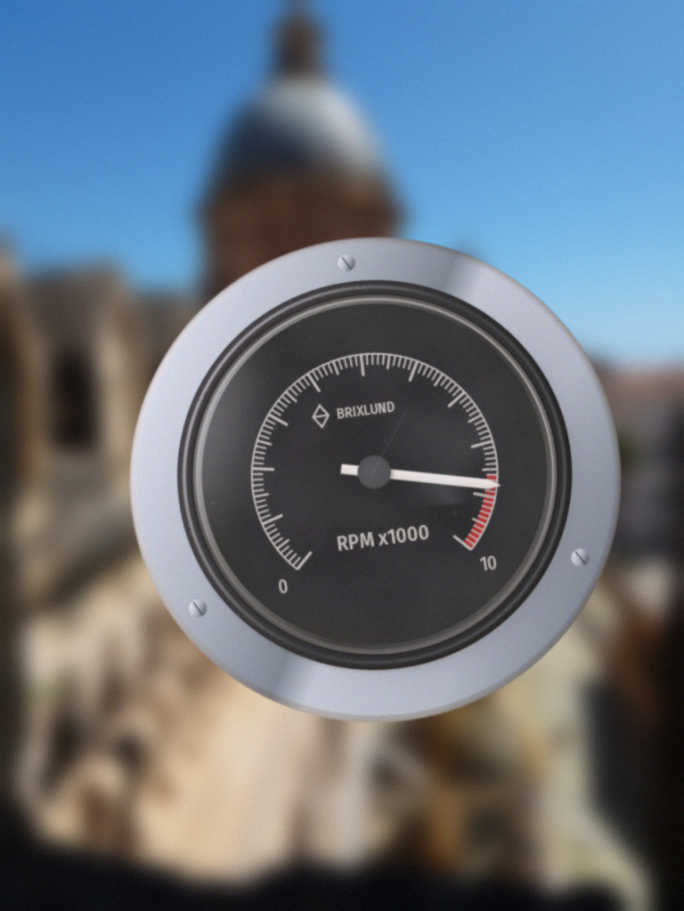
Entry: 8800 rpm
